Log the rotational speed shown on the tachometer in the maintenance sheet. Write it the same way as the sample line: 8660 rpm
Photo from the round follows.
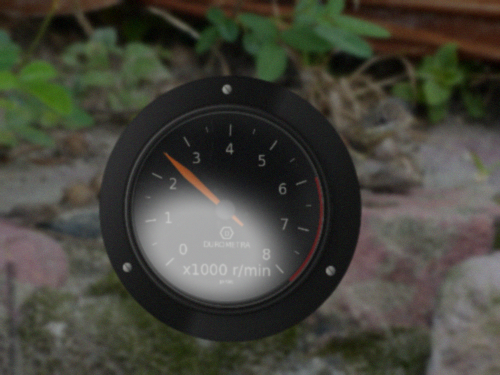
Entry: 2500 rpm
